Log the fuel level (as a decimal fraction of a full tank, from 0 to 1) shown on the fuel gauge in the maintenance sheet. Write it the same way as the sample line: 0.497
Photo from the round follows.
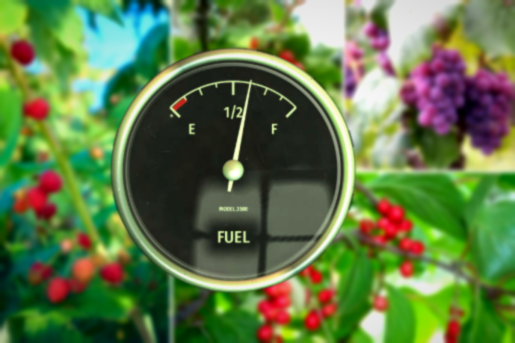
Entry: 0.625
